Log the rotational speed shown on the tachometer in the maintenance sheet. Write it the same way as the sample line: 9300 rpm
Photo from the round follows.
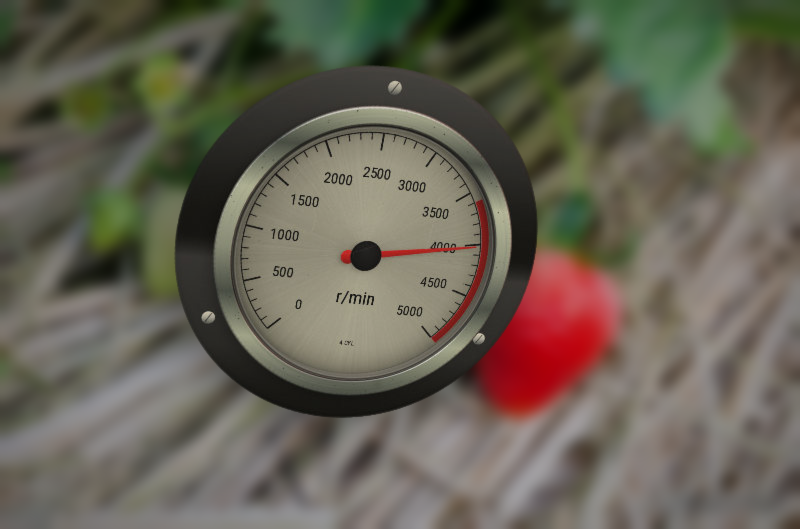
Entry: 4000 rpm
